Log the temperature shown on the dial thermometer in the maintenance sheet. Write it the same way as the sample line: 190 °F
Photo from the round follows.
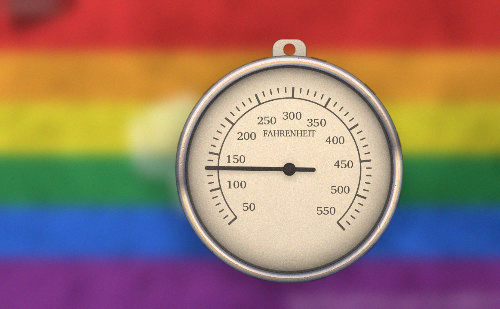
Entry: 130 °F
